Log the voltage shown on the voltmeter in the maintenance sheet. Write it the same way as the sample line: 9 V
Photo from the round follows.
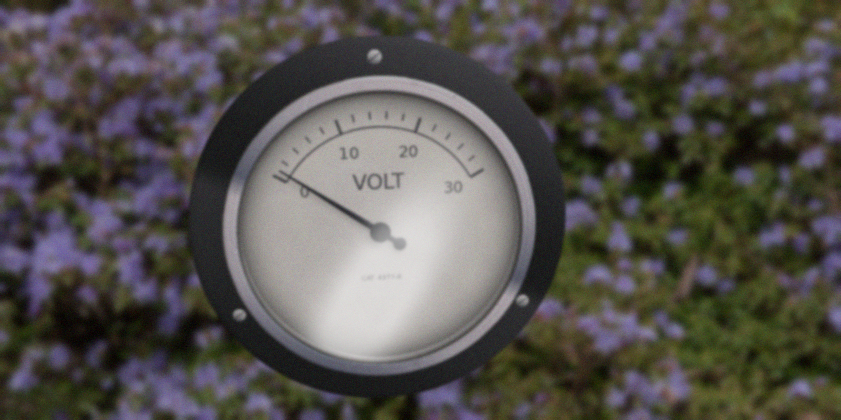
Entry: 1 V
